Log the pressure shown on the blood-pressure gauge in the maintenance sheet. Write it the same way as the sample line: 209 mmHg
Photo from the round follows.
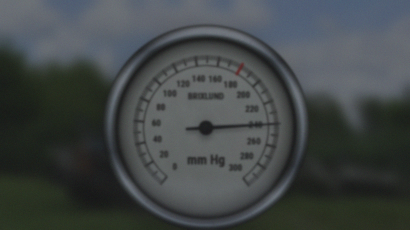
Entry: 240 mmHg
